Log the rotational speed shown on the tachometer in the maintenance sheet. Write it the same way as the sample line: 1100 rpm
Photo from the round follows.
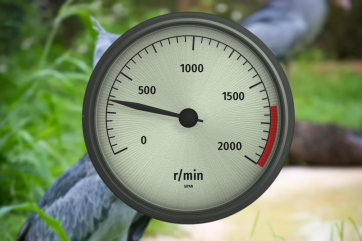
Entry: 325 rpm
